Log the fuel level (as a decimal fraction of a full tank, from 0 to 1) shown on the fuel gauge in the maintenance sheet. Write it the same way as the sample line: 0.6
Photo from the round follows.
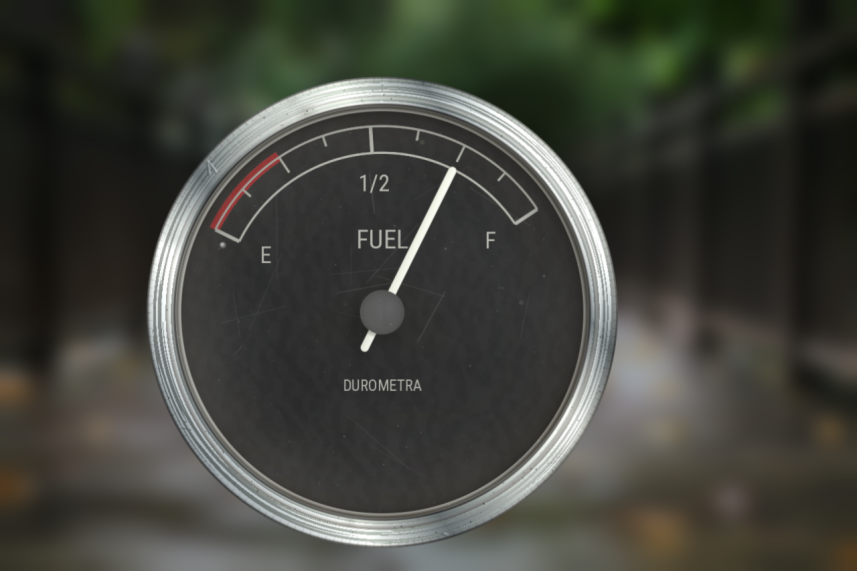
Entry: 0.75
